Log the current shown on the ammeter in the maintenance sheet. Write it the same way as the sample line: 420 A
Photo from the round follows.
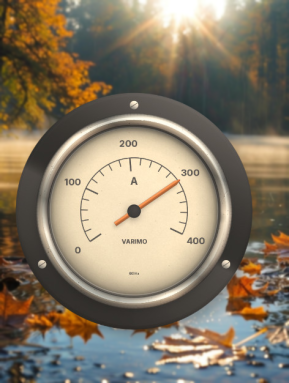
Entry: 300 A
